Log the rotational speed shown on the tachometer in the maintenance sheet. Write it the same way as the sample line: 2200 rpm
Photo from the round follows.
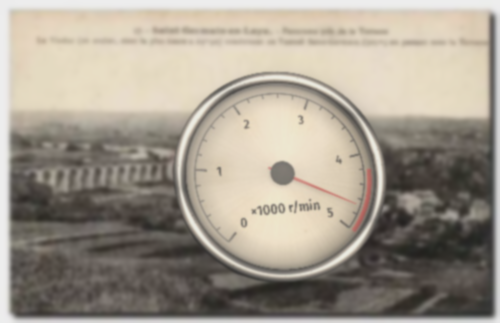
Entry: 4700 rpm
